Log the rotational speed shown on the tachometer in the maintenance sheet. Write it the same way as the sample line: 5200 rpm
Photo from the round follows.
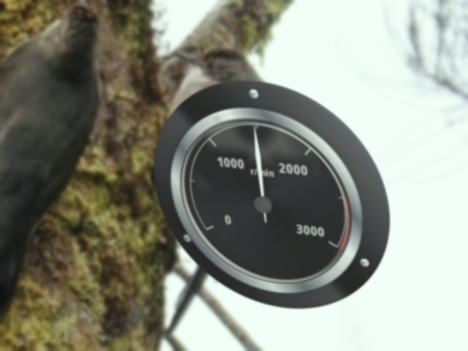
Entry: 1500 rpm
